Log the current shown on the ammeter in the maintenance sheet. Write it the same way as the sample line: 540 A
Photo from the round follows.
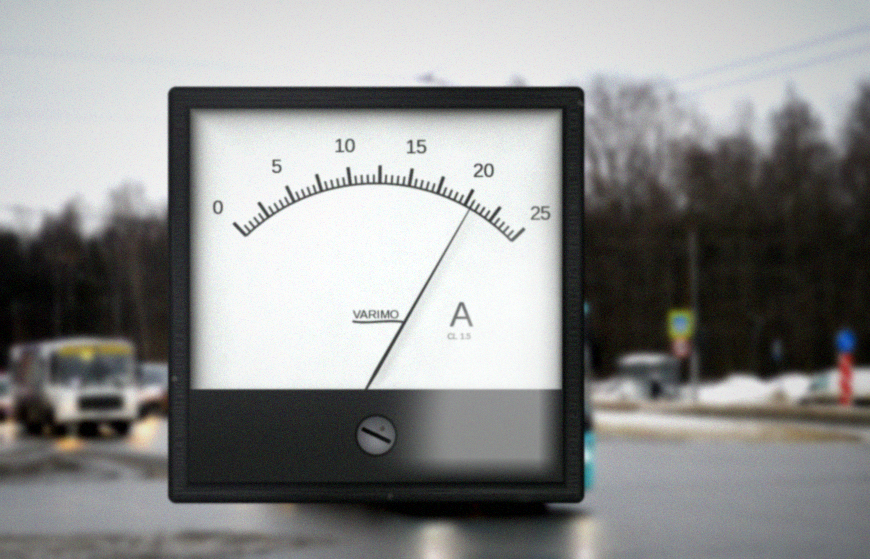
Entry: 20.5 A
